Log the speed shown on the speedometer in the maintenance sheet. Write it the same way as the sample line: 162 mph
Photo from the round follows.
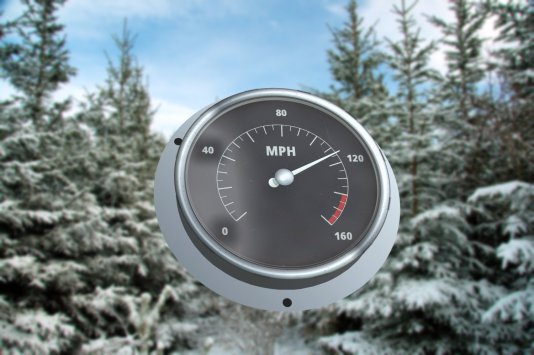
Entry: 115 mph
